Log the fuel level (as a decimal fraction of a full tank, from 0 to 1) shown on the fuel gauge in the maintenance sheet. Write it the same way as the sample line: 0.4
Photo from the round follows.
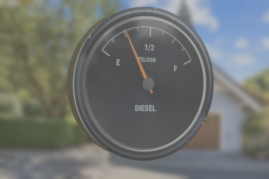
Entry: 0.25
